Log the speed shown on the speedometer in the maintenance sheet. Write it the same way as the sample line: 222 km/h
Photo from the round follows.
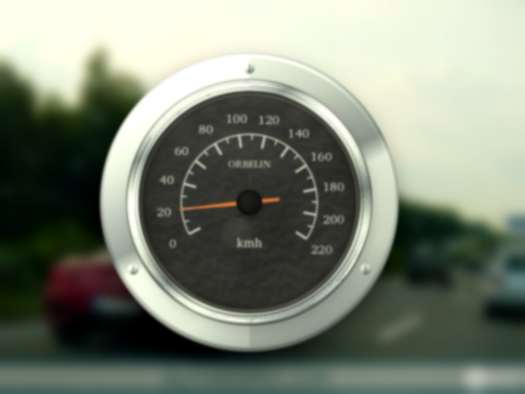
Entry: 20 km/h
